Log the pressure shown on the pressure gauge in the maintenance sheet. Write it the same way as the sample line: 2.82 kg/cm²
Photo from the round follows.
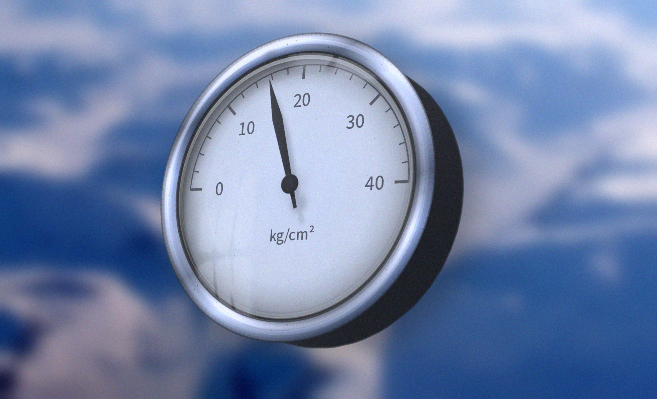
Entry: 16 kg/cm²
